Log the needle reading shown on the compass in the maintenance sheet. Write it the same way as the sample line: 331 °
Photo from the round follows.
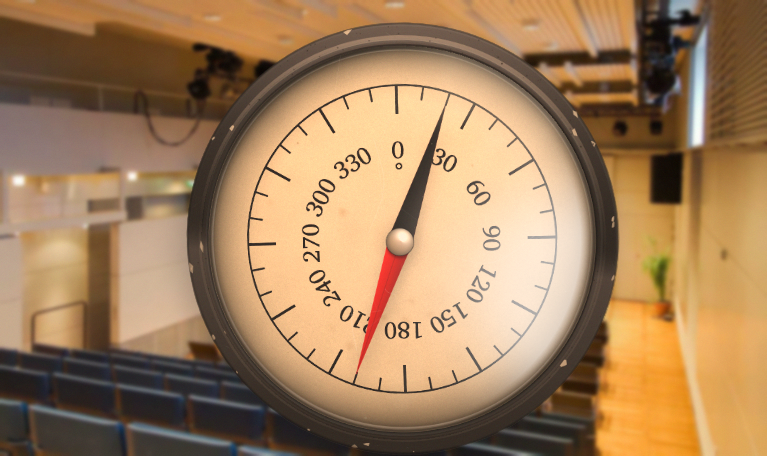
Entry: 200 °
